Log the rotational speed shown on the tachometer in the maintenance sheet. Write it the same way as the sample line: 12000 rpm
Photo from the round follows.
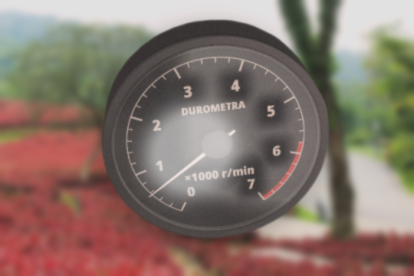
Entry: 600 rpm
